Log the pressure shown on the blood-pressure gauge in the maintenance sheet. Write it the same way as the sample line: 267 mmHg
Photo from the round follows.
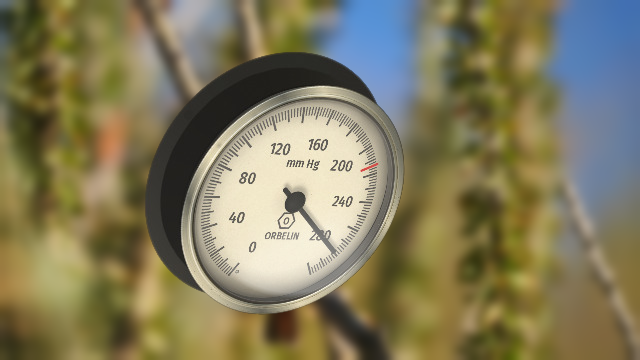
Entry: 280 mmHg
